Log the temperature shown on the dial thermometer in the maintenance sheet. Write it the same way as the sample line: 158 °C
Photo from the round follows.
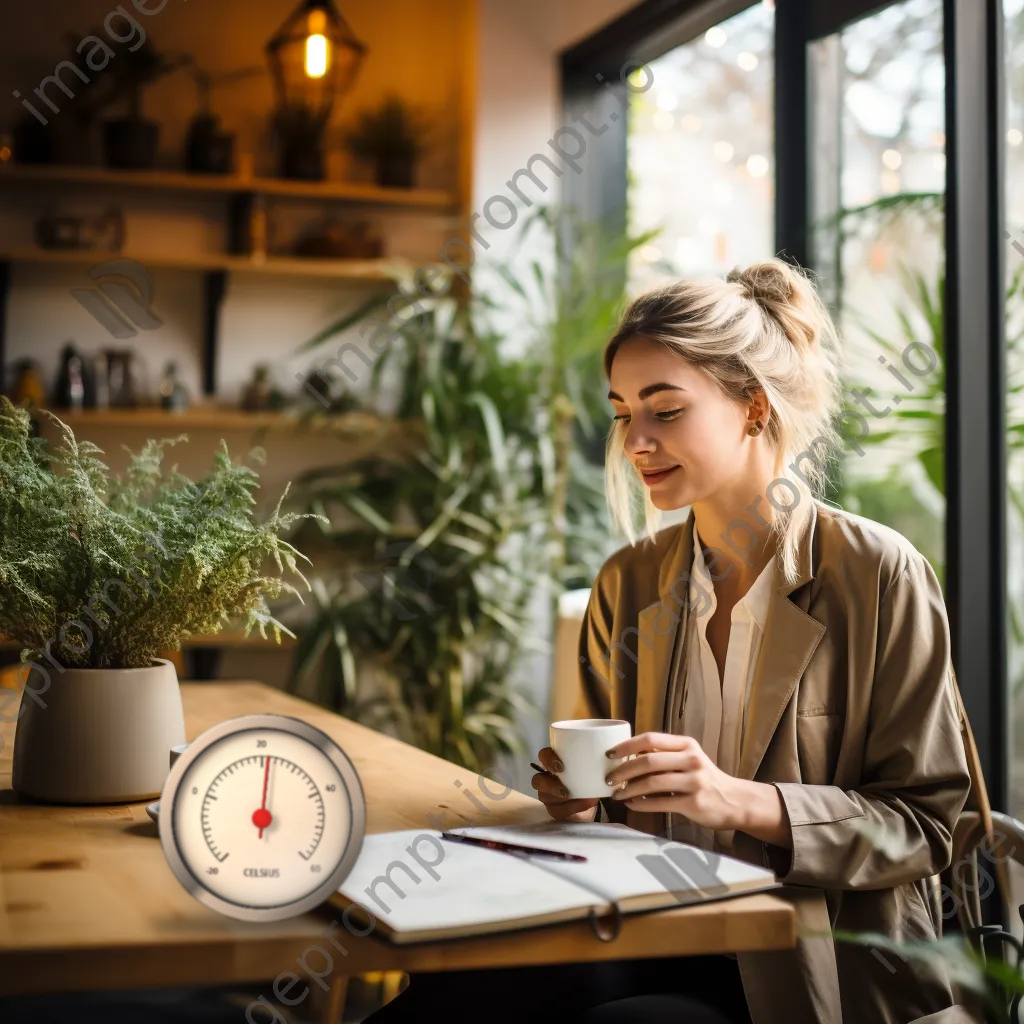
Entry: 22 °C
